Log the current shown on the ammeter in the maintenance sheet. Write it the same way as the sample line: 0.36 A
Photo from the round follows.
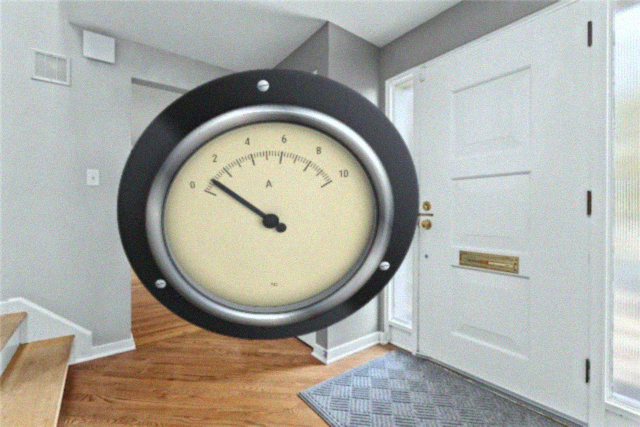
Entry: 1 A
